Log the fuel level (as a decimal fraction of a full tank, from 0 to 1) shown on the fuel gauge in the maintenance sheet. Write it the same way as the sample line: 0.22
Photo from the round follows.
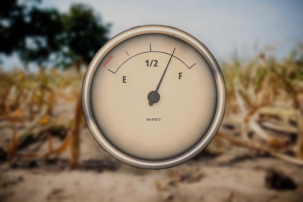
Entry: 0.75
